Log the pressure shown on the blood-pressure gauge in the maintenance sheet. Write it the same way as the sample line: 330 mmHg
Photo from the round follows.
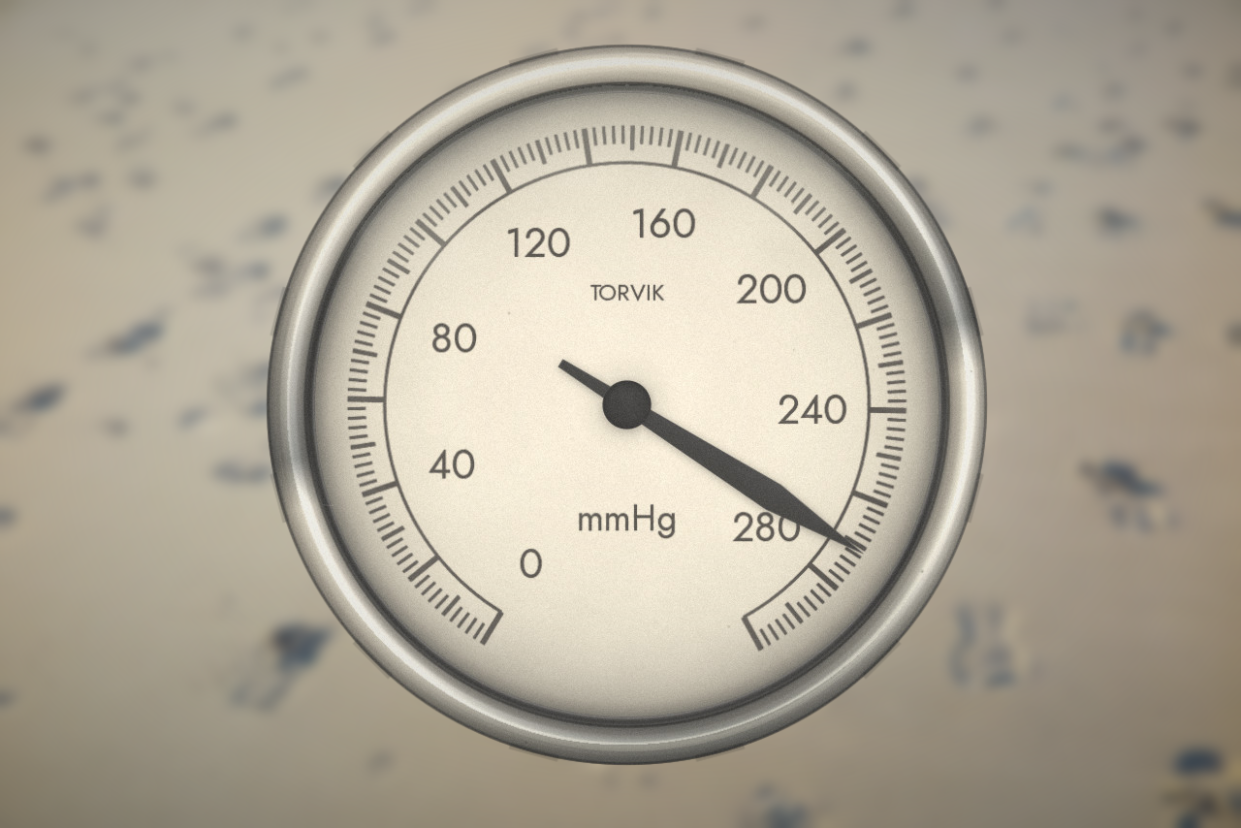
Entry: 271 mmHg
